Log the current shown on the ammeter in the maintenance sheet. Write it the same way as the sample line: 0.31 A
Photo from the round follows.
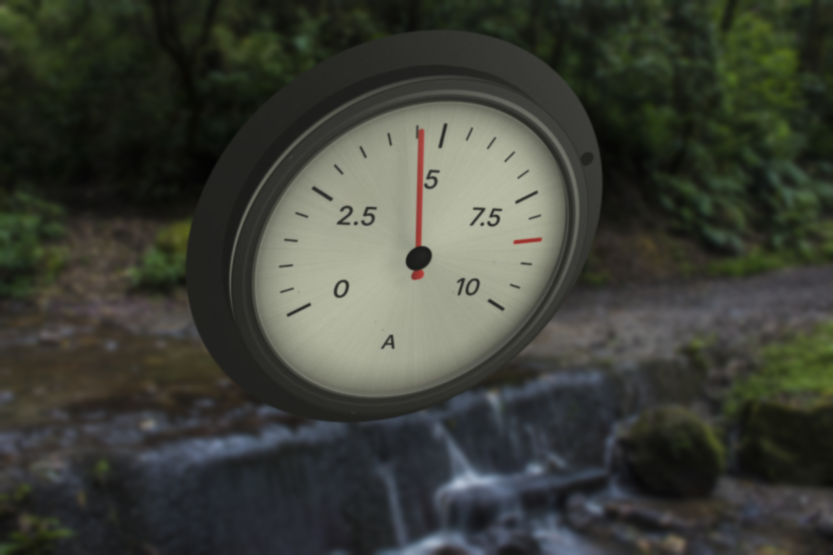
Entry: 4.5 A
